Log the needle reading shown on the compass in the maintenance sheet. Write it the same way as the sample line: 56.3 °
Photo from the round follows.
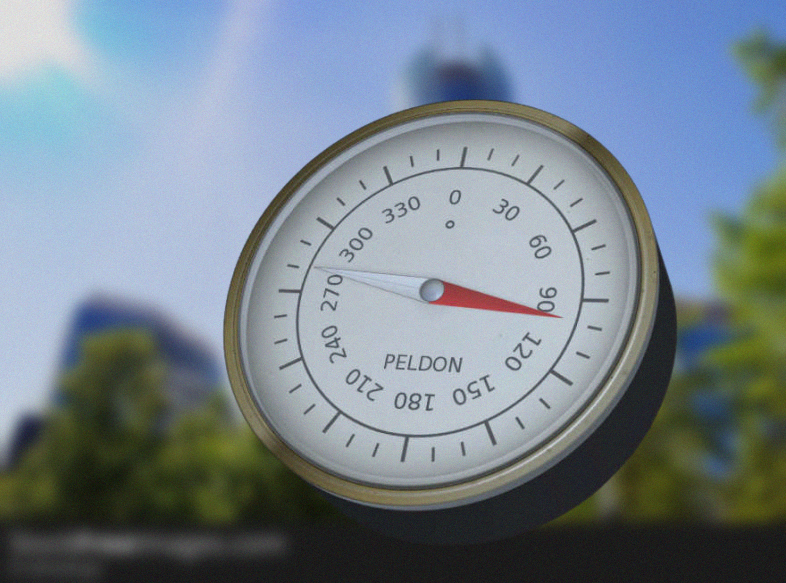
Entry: 100 °
